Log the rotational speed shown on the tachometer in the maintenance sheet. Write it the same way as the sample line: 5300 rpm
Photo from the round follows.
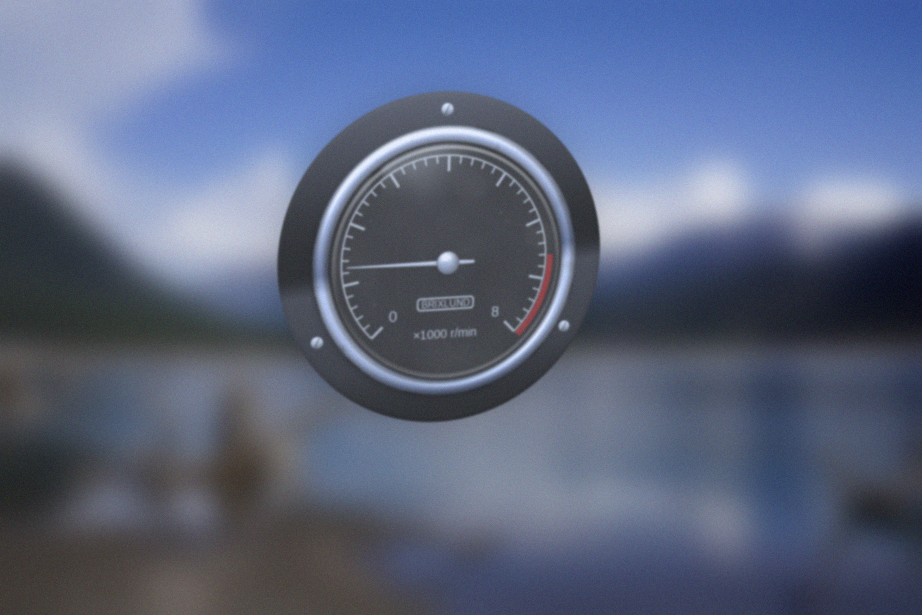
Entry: 1300 rpm
